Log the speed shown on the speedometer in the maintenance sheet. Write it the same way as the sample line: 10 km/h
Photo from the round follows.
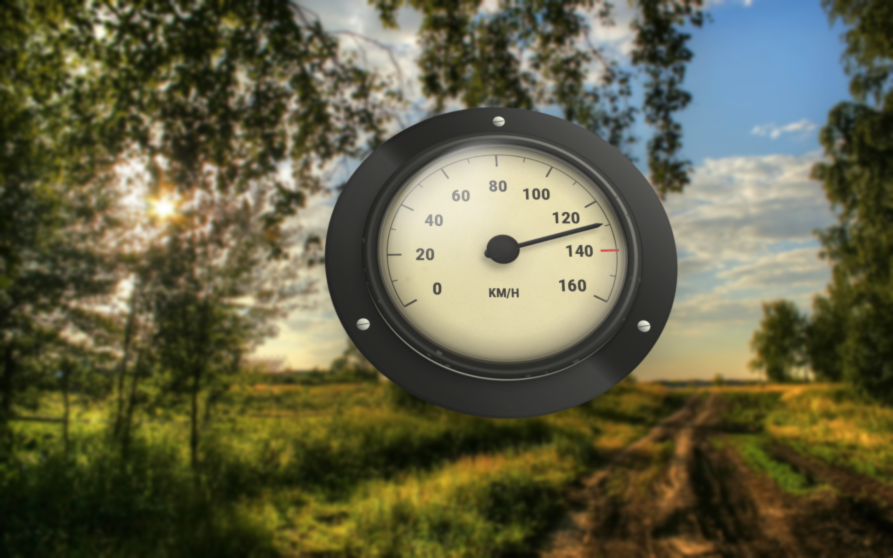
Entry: 130 km/h
